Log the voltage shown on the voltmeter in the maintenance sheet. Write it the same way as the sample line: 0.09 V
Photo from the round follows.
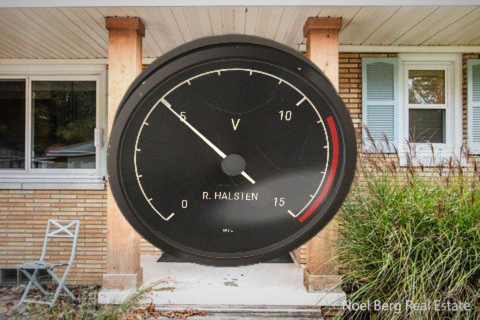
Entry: 5 V
